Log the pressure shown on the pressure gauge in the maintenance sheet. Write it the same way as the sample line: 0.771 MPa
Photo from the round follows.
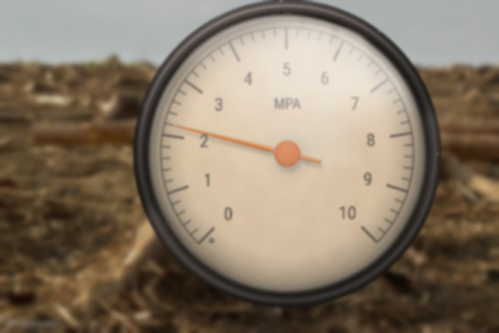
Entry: 2.2 MPa
